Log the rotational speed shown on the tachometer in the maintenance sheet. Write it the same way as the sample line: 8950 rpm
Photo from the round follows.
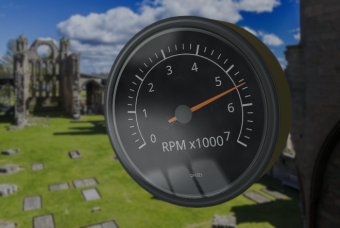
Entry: 5500 rpm
